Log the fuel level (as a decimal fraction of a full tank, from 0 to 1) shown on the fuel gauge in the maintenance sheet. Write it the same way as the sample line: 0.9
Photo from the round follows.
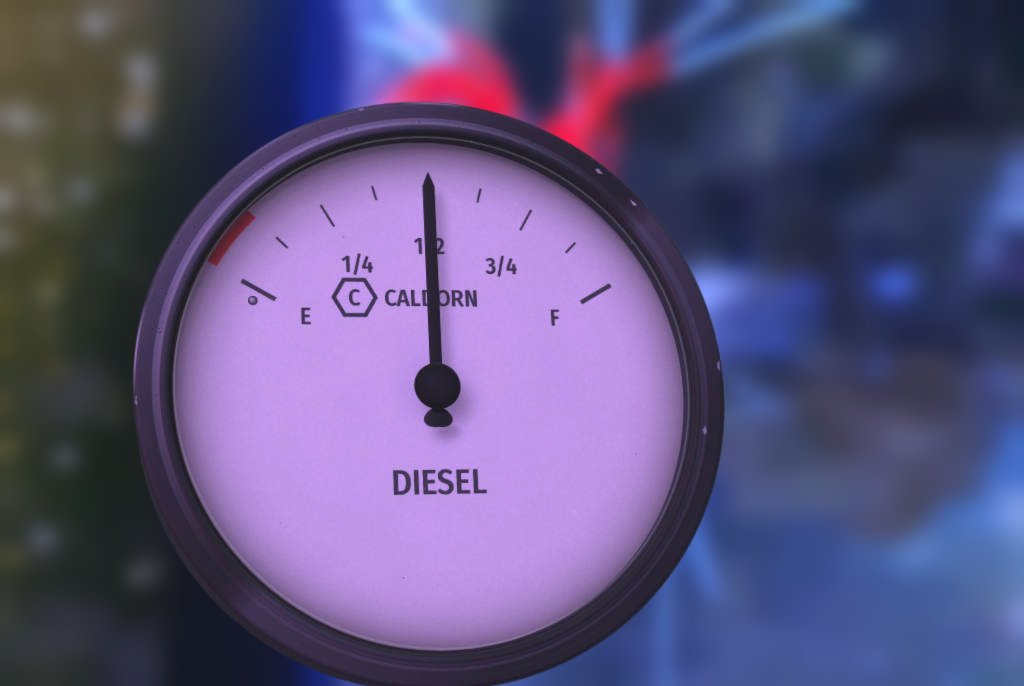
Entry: 0.5
